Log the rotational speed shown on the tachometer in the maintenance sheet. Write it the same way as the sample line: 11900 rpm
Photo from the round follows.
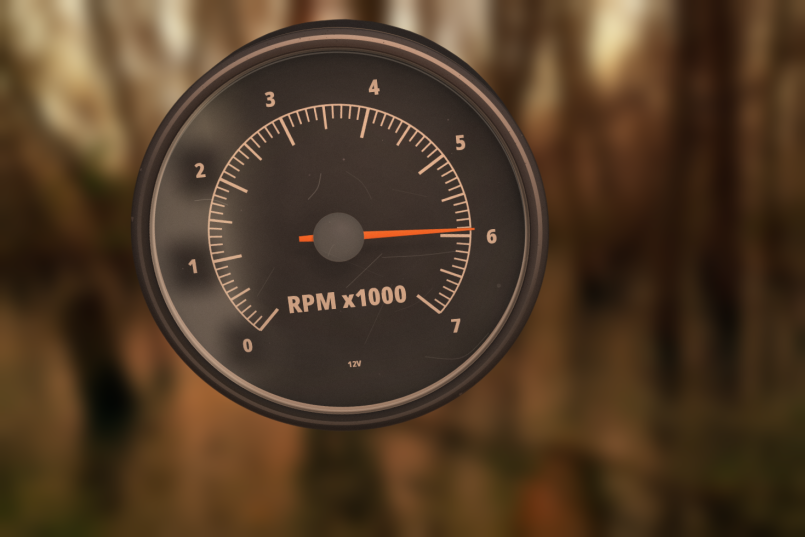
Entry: 5900 rpm
